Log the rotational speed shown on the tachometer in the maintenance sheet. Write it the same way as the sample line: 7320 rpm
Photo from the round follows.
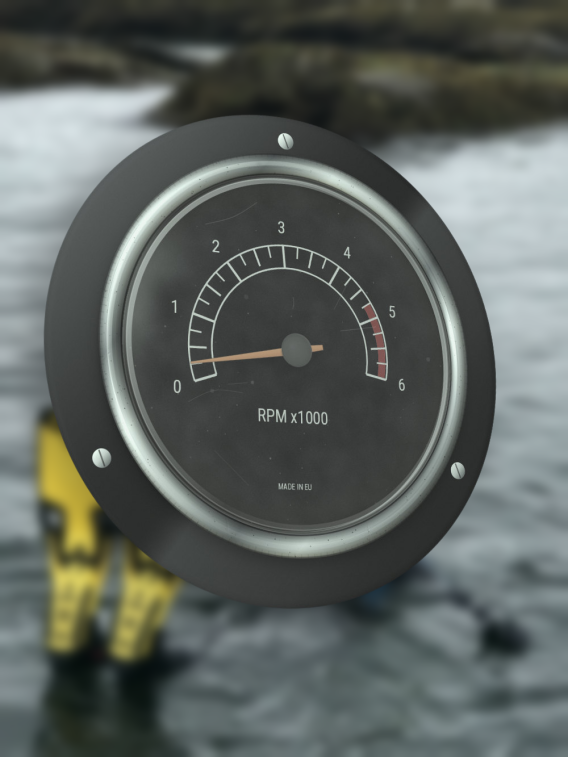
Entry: 250 rpm
